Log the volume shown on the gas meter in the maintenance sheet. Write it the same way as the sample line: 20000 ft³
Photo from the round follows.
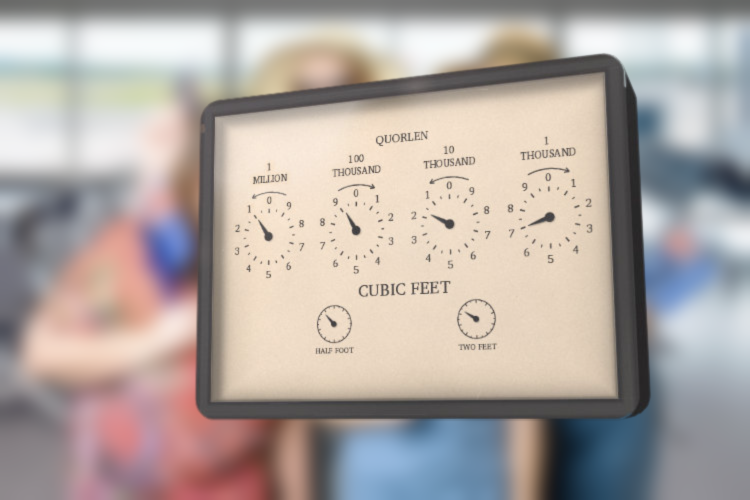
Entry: 91700 ft³
